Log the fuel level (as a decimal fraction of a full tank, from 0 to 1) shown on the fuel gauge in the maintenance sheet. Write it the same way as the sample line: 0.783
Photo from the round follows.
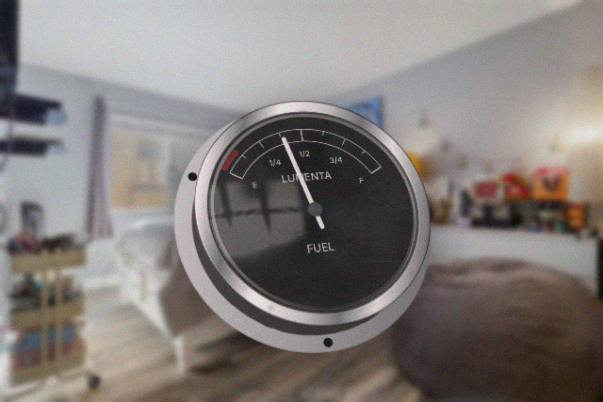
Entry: 0.375
